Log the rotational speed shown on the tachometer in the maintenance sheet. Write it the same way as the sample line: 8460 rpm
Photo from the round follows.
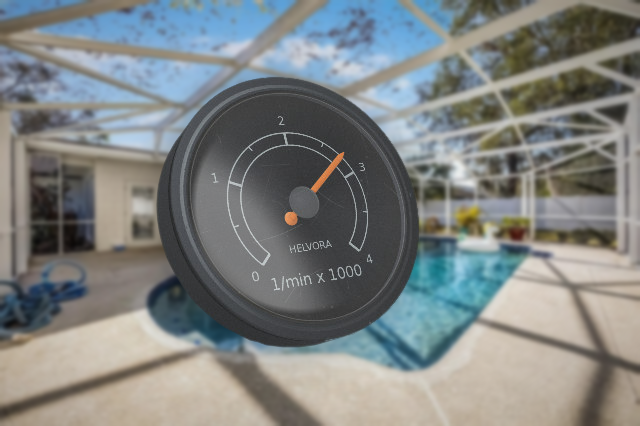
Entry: 2750 rpm
